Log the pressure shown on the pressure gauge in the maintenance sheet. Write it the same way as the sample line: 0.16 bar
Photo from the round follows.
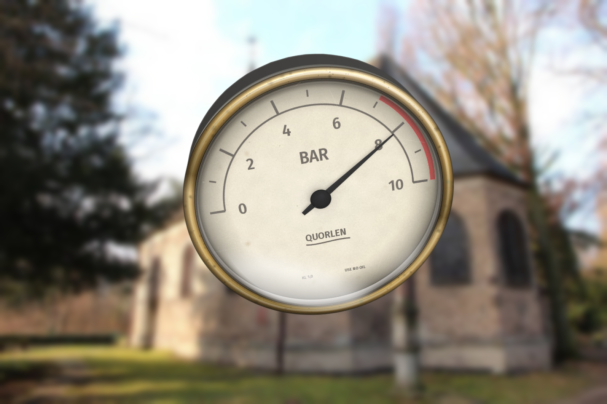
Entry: 8 bar
